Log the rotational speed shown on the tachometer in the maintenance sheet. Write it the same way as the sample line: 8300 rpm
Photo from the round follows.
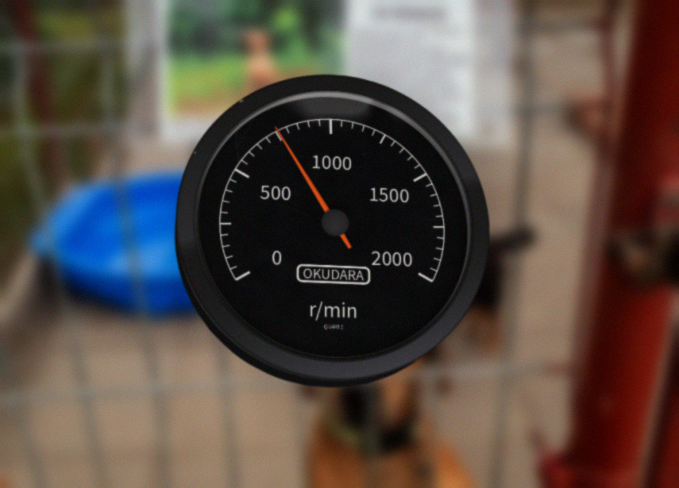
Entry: 750 rpm
